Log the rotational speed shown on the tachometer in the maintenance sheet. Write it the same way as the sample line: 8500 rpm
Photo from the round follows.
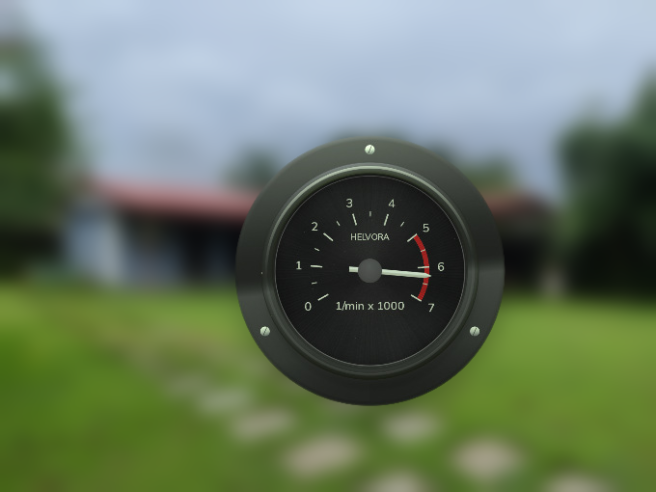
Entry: 6250 rpm
